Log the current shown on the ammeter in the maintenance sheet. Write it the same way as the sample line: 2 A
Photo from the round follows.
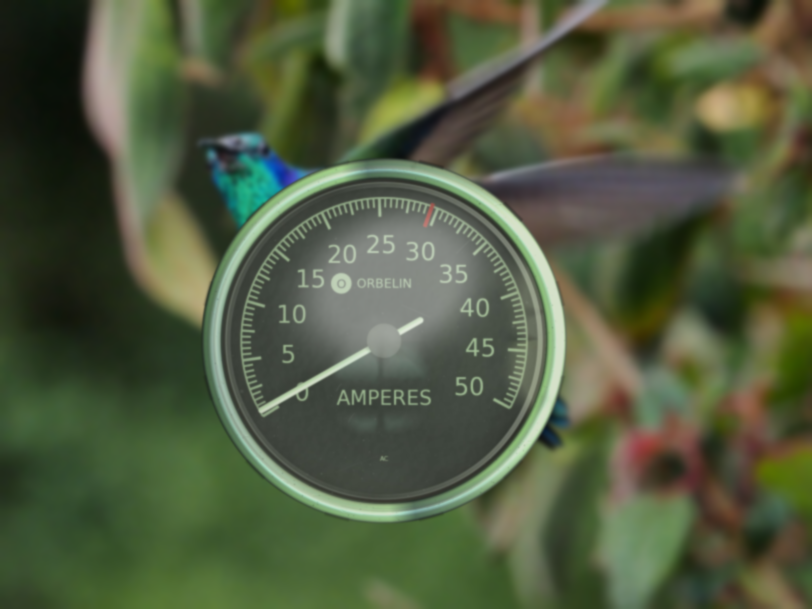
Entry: 0.5 A
